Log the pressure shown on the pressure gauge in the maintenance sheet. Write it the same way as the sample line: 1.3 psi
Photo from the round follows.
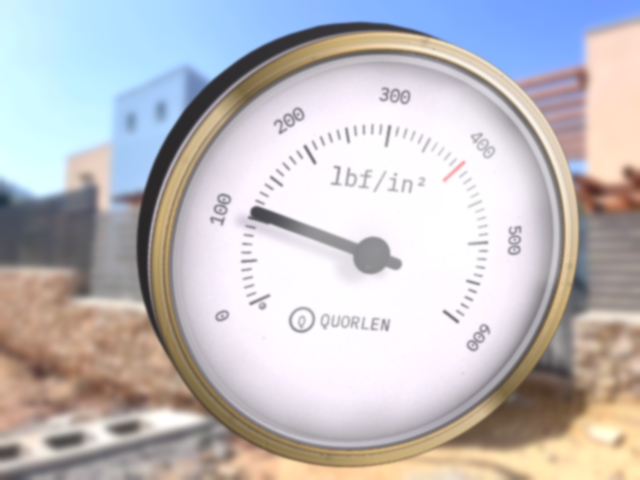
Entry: 110 psi
